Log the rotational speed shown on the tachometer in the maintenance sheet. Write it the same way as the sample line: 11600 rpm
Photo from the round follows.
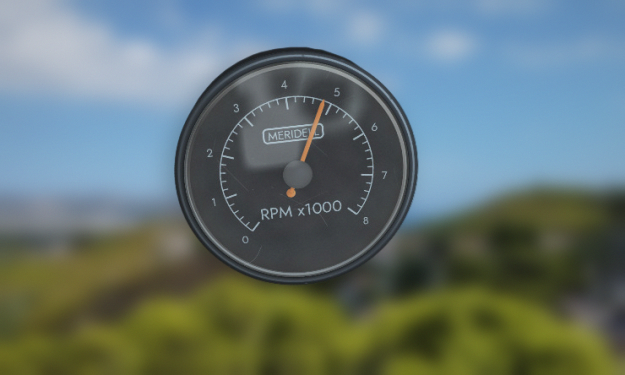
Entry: 4800 rpm
